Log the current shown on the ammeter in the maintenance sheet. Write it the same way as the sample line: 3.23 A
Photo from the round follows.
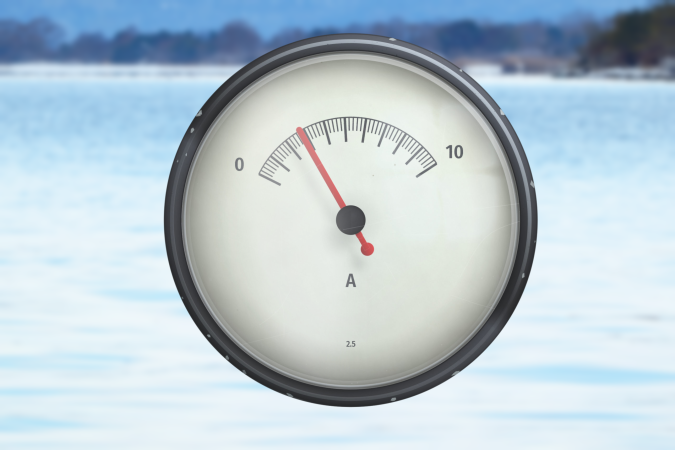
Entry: 2.8 A
